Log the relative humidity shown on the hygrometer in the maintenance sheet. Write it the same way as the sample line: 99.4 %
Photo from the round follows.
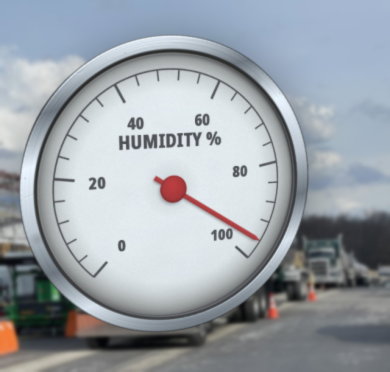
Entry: 96 %
